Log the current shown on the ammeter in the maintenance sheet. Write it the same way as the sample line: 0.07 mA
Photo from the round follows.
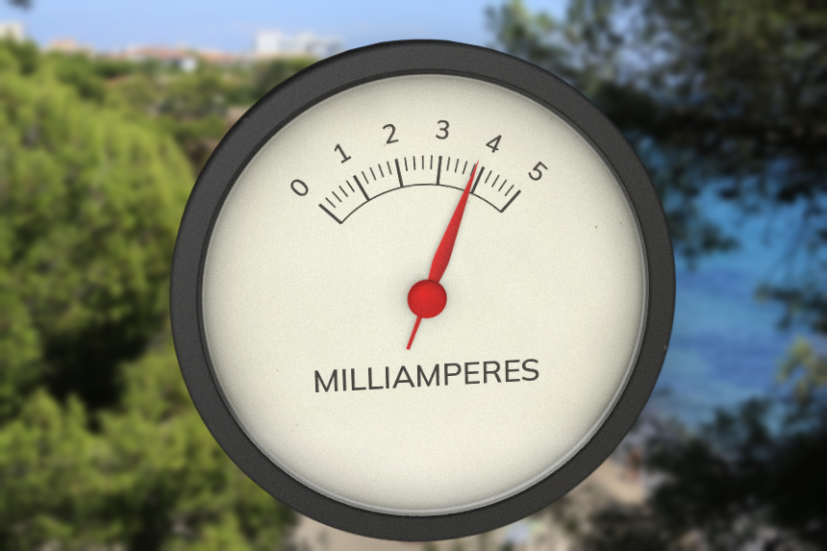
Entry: 3.8 mA
